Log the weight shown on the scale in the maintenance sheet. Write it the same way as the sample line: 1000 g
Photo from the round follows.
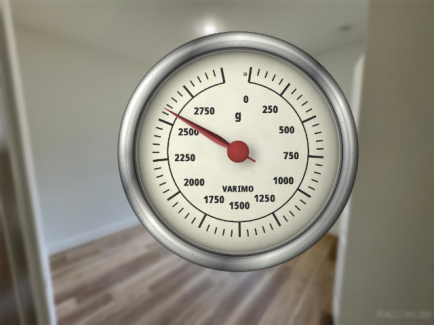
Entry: 2575 g
